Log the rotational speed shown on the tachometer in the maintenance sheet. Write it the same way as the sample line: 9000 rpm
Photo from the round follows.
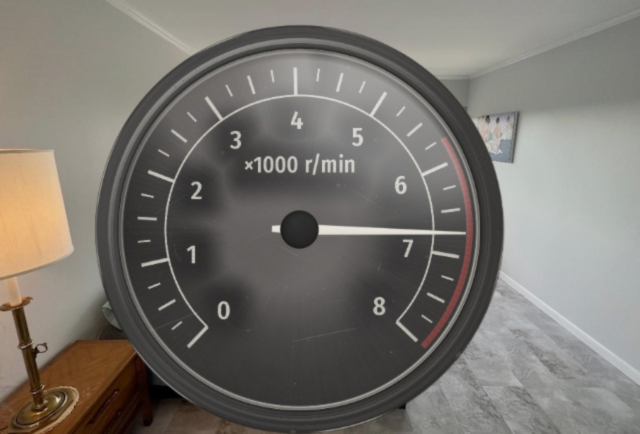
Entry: 6750 rpm
